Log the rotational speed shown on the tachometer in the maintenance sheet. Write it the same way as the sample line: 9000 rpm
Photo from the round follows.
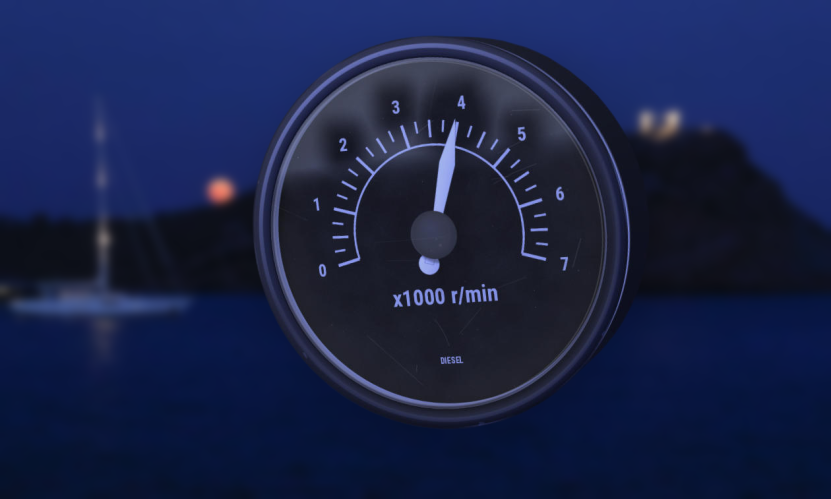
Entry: 4000 rpm
